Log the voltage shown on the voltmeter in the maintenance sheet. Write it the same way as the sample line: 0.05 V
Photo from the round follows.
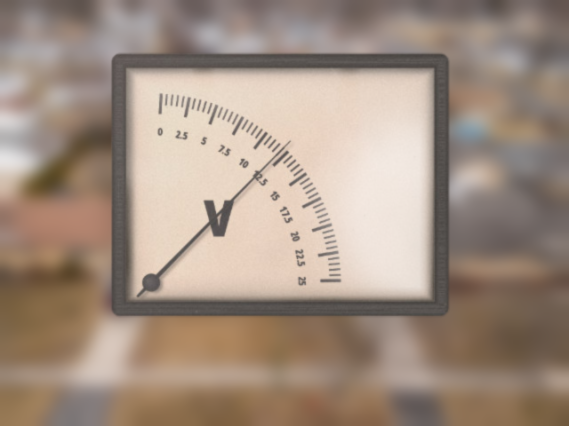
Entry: 12 V
